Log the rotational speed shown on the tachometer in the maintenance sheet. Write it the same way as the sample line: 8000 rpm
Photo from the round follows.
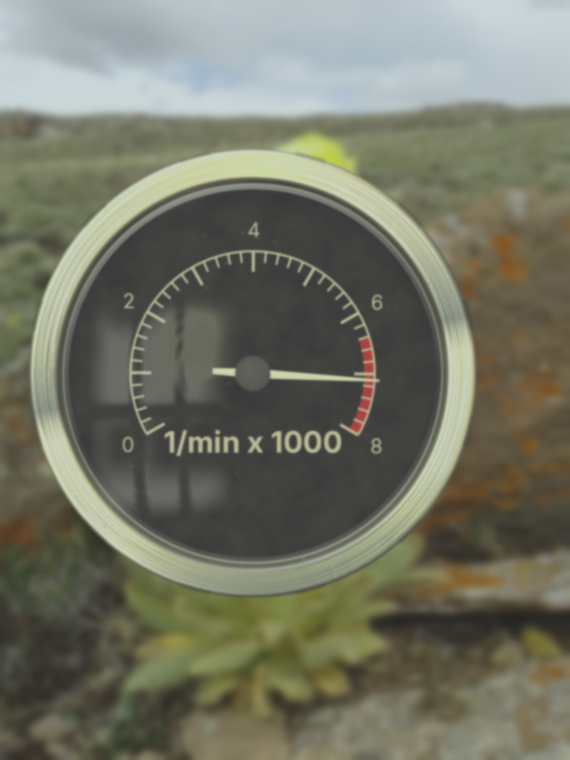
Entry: 7100 rpm
